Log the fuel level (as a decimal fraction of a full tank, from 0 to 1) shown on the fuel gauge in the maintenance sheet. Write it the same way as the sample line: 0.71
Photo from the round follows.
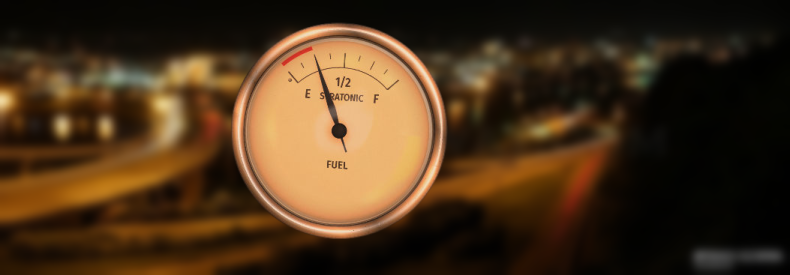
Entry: 0.25
